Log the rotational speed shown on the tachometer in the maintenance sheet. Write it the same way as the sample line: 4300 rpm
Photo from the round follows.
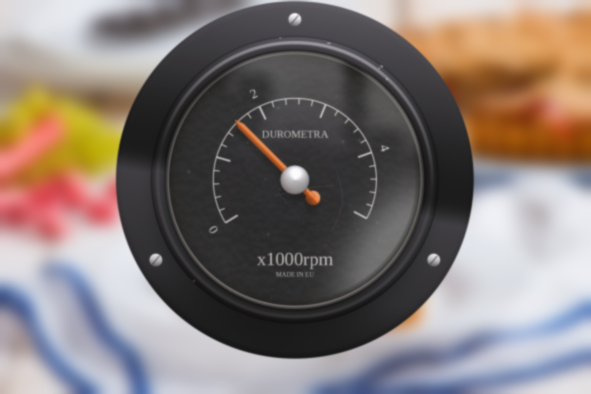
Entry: 1600 rpm
